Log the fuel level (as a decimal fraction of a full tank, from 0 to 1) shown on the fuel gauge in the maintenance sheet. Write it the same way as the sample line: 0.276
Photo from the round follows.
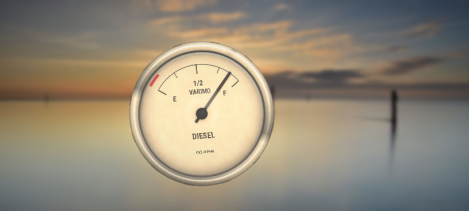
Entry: 0.875
